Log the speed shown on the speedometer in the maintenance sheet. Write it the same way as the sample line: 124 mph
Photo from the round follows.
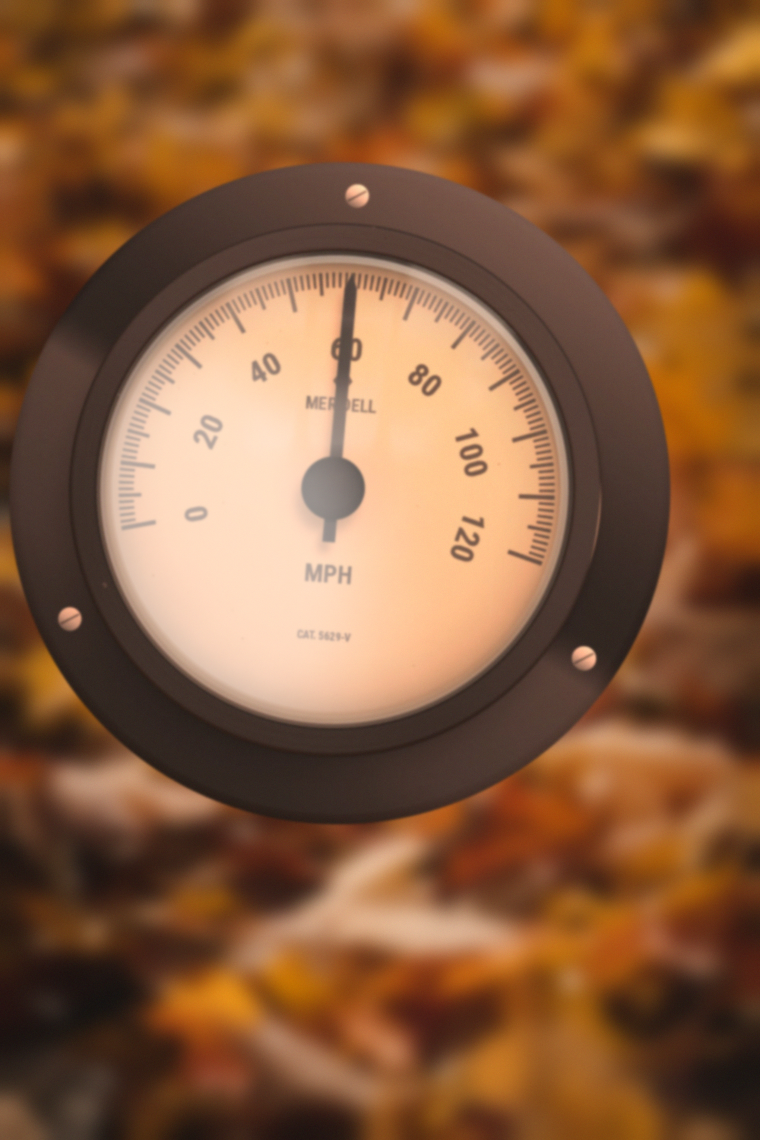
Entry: 60 mph
